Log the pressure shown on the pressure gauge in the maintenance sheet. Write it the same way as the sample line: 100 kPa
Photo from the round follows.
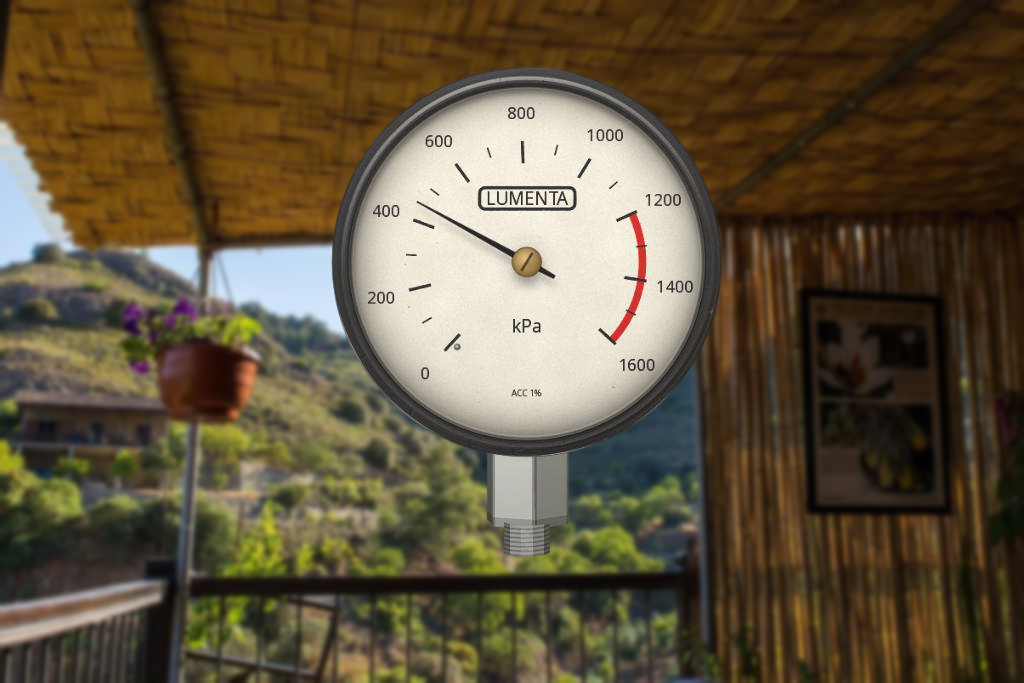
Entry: 450 kPa
